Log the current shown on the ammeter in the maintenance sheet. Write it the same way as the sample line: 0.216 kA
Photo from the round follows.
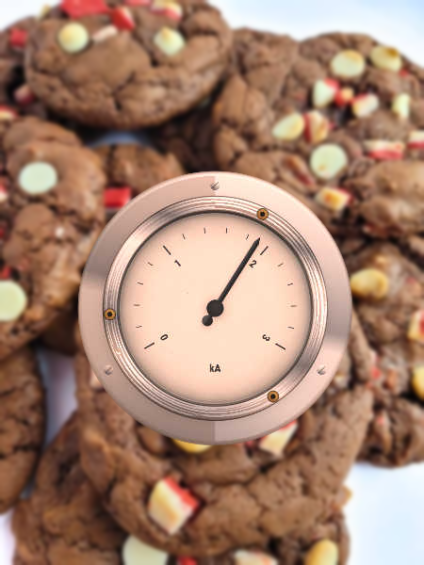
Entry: 1.9 kA
